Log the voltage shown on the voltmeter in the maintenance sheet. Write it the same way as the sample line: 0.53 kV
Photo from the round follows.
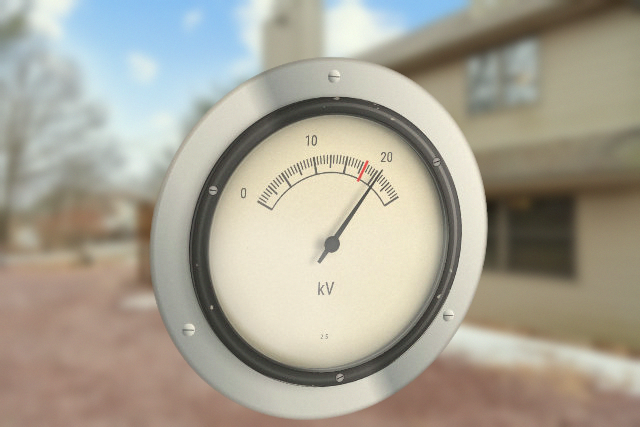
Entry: 20 kV
